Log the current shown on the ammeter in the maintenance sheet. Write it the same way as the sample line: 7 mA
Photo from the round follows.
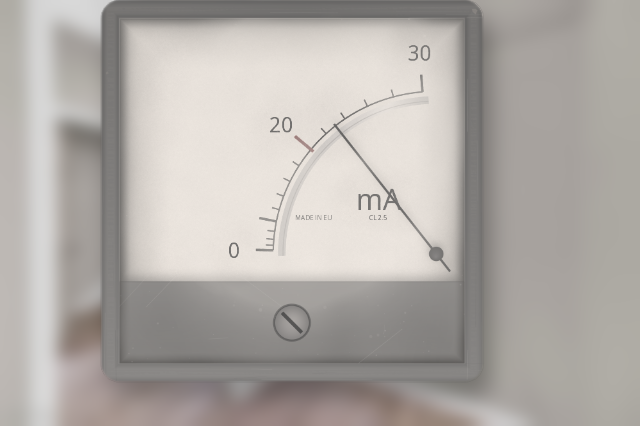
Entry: 23 mA
